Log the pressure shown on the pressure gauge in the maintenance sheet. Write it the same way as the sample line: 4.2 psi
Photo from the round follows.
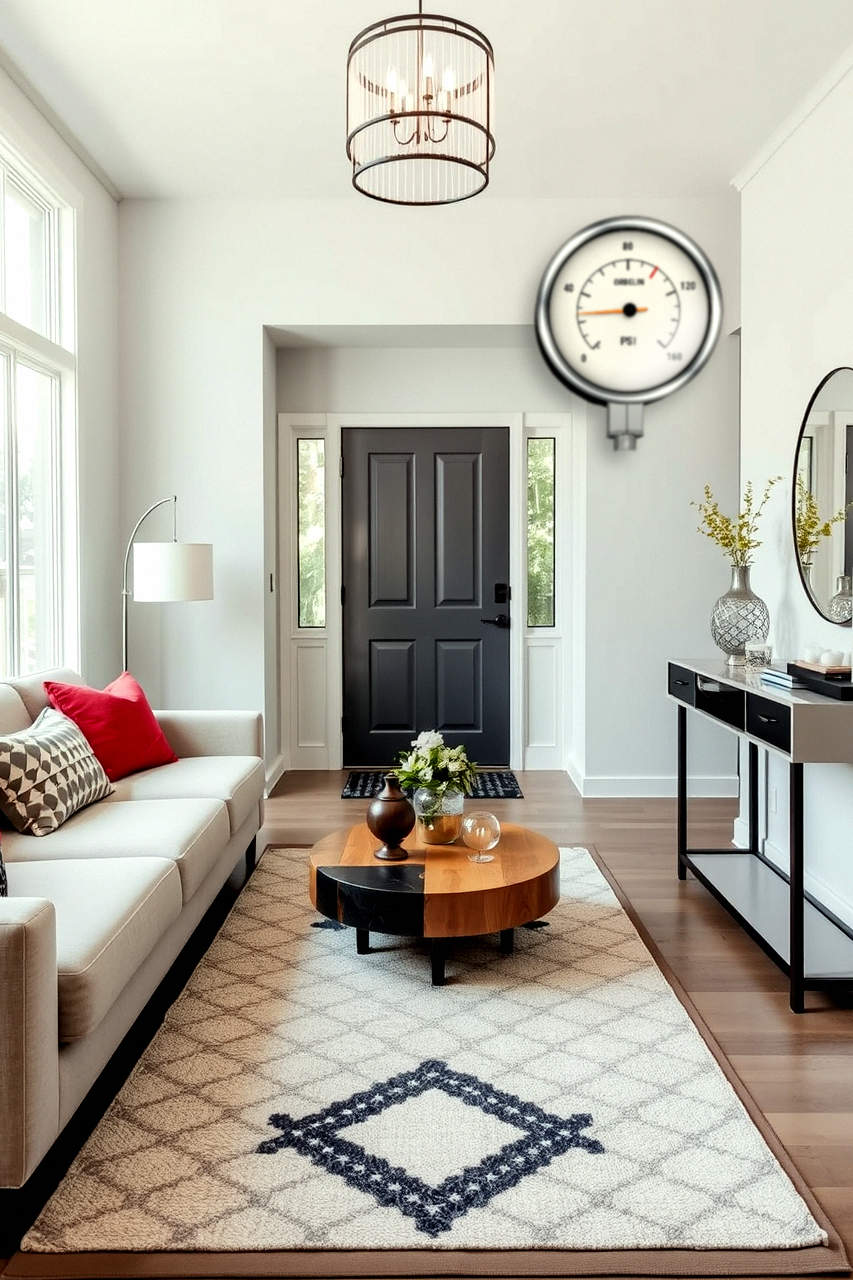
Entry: 25 psi
